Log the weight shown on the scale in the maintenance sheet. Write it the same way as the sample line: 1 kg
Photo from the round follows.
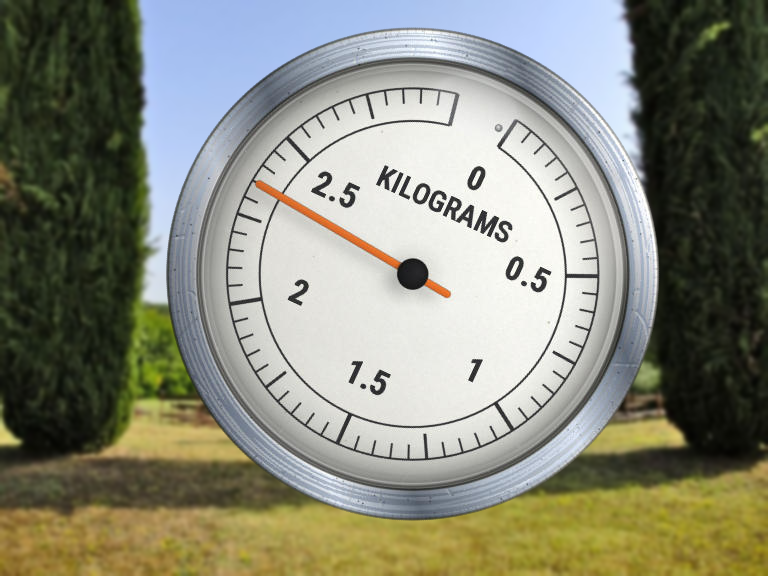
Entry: 2.35 kg
